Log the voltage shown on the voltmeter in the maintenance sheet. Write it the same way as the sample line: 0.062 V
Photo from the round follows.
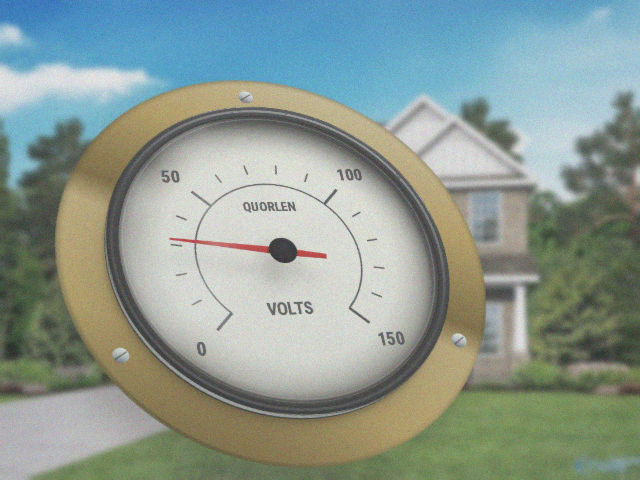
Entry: 30 V
